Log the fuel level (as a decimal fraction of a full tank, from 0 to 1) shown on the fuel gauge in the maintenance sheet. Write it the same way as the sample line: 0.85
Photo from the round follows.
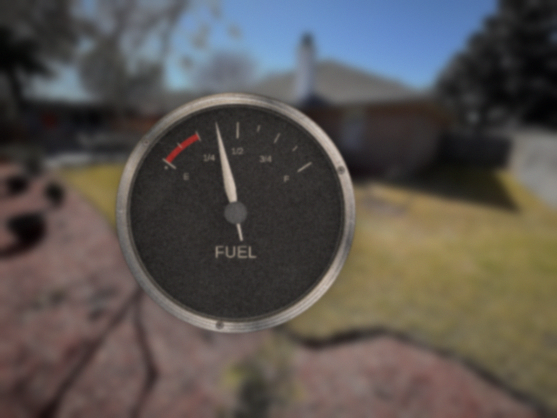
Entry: 0.375
